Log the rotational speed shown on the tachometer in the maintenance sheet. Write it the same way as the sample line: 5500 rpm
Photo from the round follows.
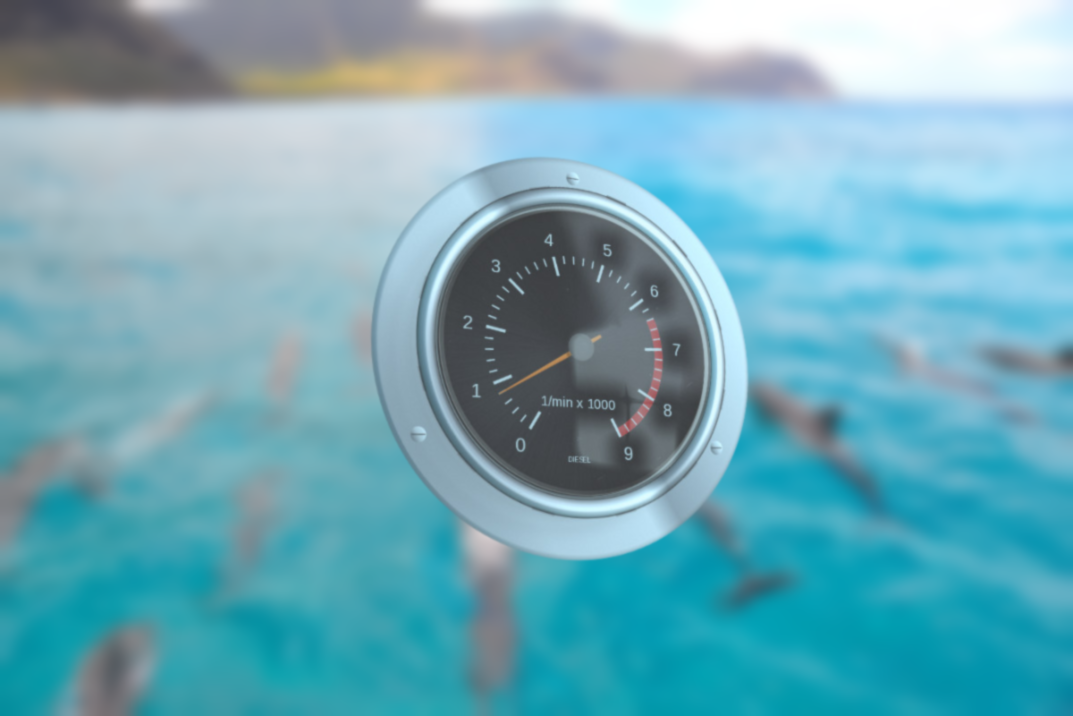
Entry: 800 rpm
